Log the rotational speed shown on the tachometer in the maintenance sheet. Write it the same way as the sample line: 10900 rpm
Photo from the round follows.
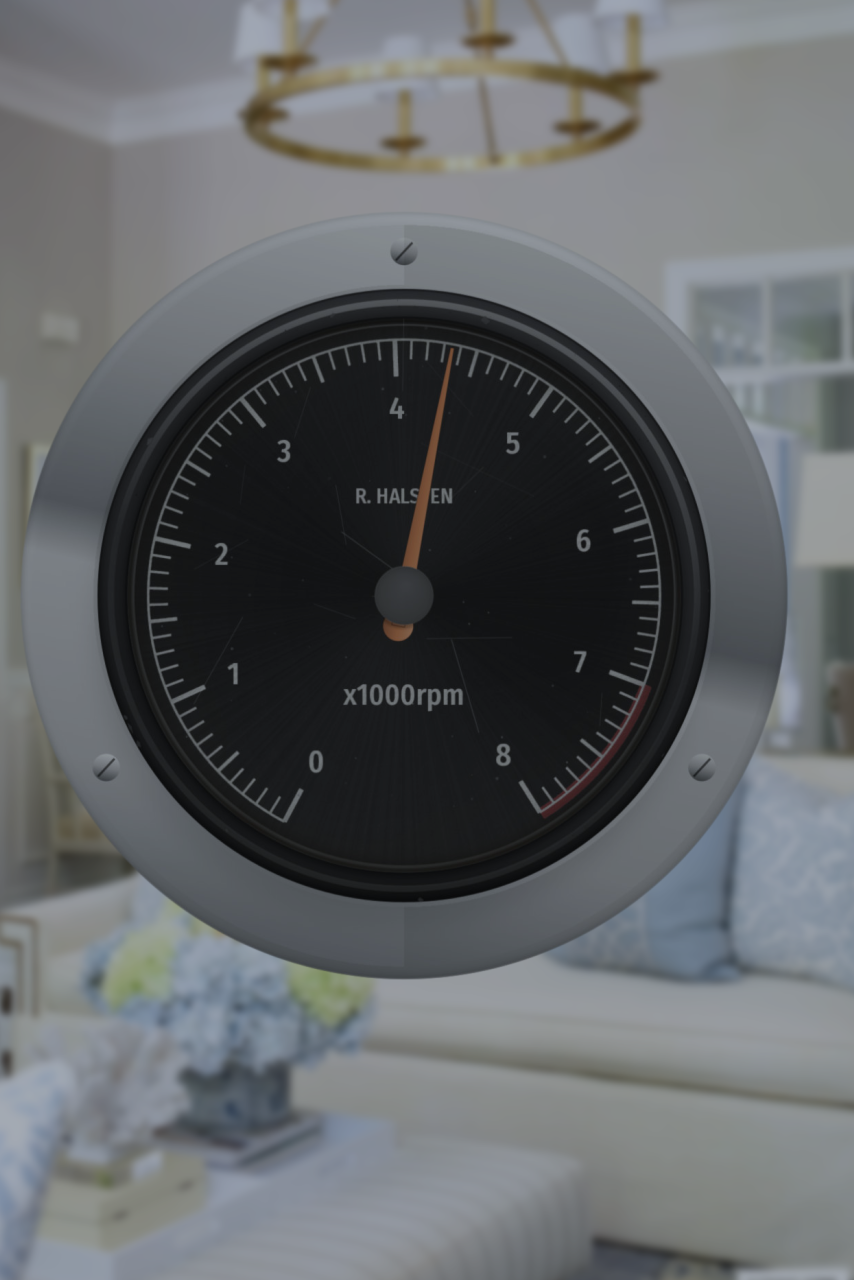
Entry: 4350 rpm
